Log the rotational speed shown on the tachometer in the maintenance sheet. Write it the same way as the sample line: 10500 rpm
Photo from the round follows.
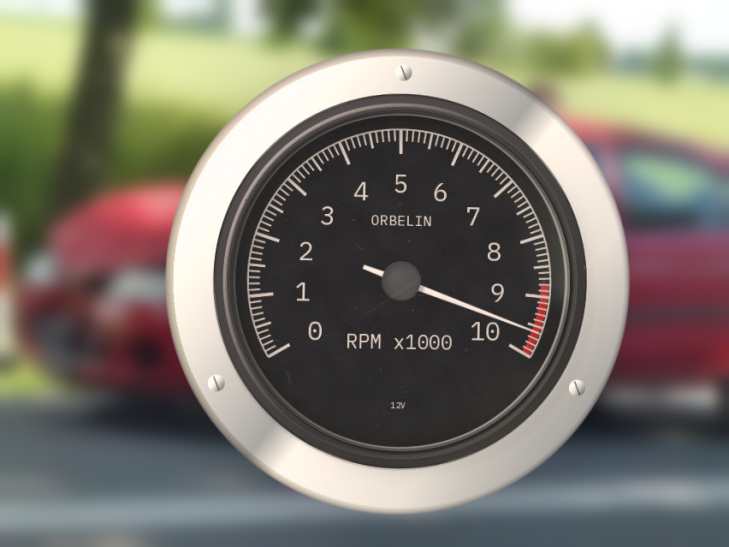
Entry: 9600 rpm
